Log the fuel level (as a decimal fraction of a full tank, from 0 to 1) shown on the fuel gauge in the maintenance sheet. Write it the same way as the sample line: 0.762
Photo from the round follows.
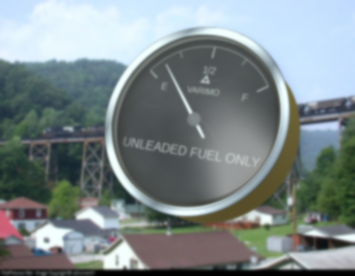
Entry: 0.125
